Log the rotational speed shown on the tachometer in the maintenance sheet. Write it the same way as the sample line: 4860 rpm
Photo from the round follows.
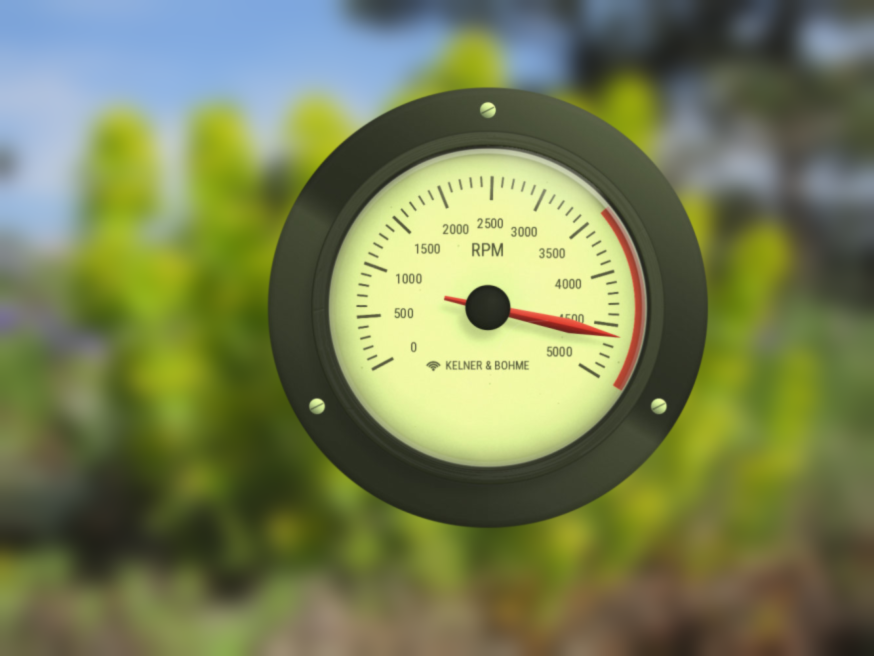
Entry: 4600 rpm
